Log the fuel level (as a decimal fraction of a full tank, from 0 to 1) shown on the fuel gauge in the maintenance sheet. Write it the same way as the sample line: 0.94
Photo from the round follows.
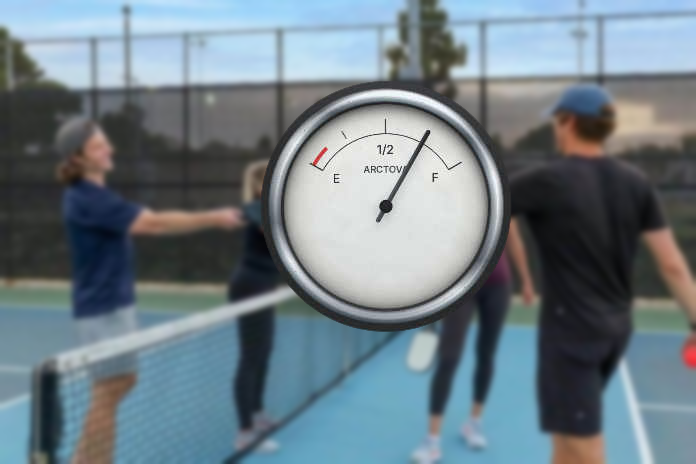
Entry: 0.75
